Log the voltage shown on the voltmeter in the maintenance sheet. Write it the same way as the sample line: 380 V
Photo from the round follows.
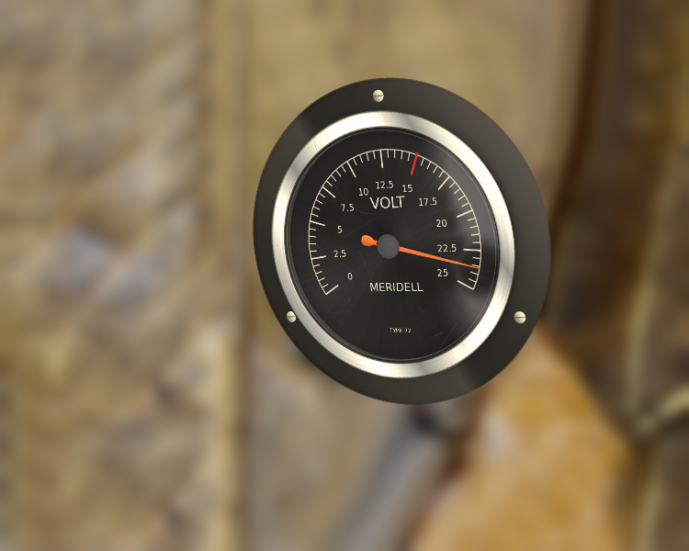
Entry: 23.5 V
